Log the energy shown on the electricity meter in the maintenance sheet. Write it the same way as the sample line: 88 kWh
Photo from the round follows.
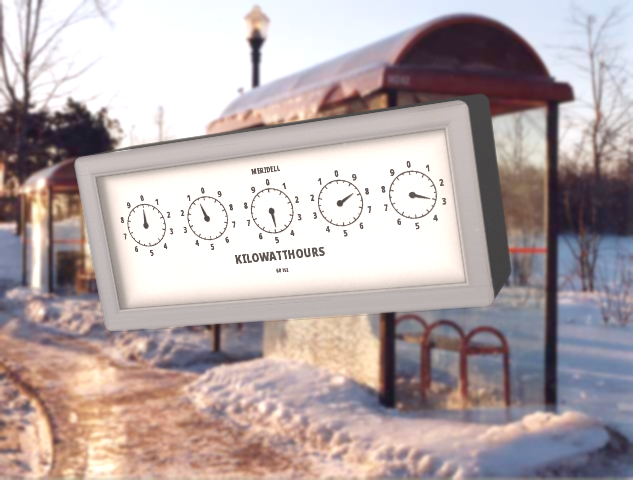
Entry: 483 kWh
